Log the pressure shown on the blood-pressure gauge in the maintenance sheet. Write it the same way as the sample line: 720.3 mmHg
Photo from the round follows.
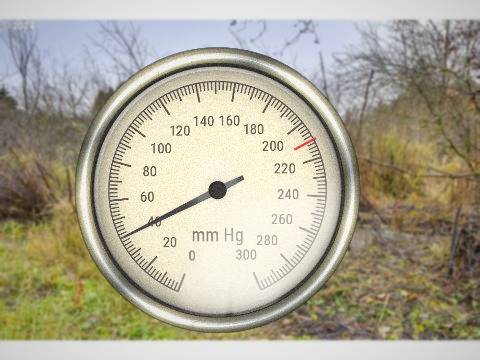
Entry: 40 mmHg
